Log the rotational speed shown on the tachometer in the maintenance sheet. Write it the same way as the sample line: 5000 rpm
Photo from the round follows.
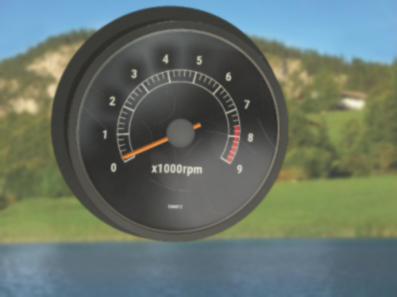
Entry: 200 rpm
